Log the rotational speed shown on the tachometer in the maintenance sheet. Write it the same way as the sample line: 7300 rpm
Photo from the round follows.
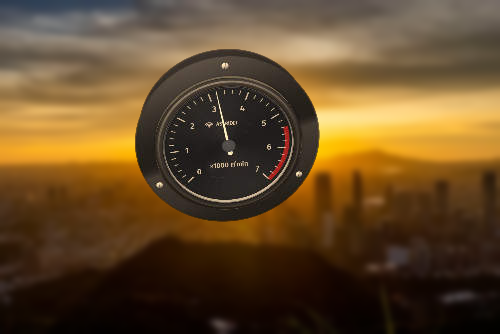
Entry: 3200 rpm
